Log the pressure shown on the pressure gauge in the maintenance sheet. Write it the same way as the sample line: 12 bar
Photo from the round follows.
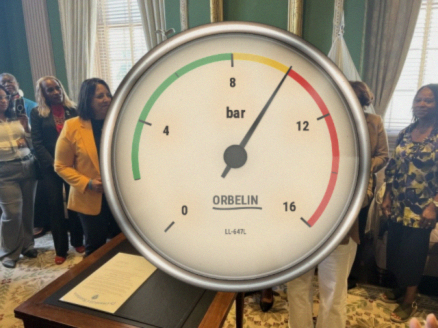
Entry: 10 bar
